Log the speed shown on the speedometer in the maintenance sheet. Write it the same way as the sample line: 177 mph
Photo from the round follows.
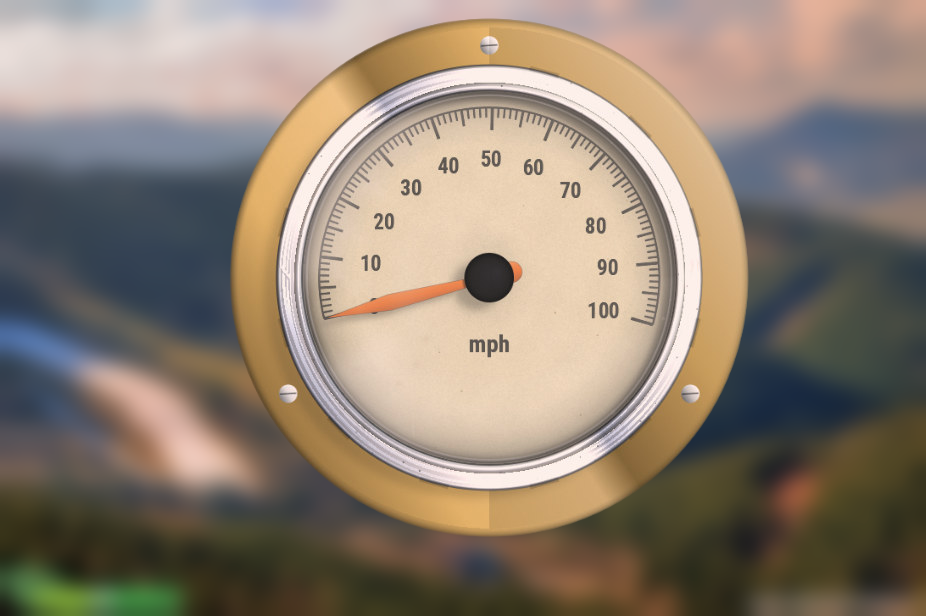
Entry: 0 mph
